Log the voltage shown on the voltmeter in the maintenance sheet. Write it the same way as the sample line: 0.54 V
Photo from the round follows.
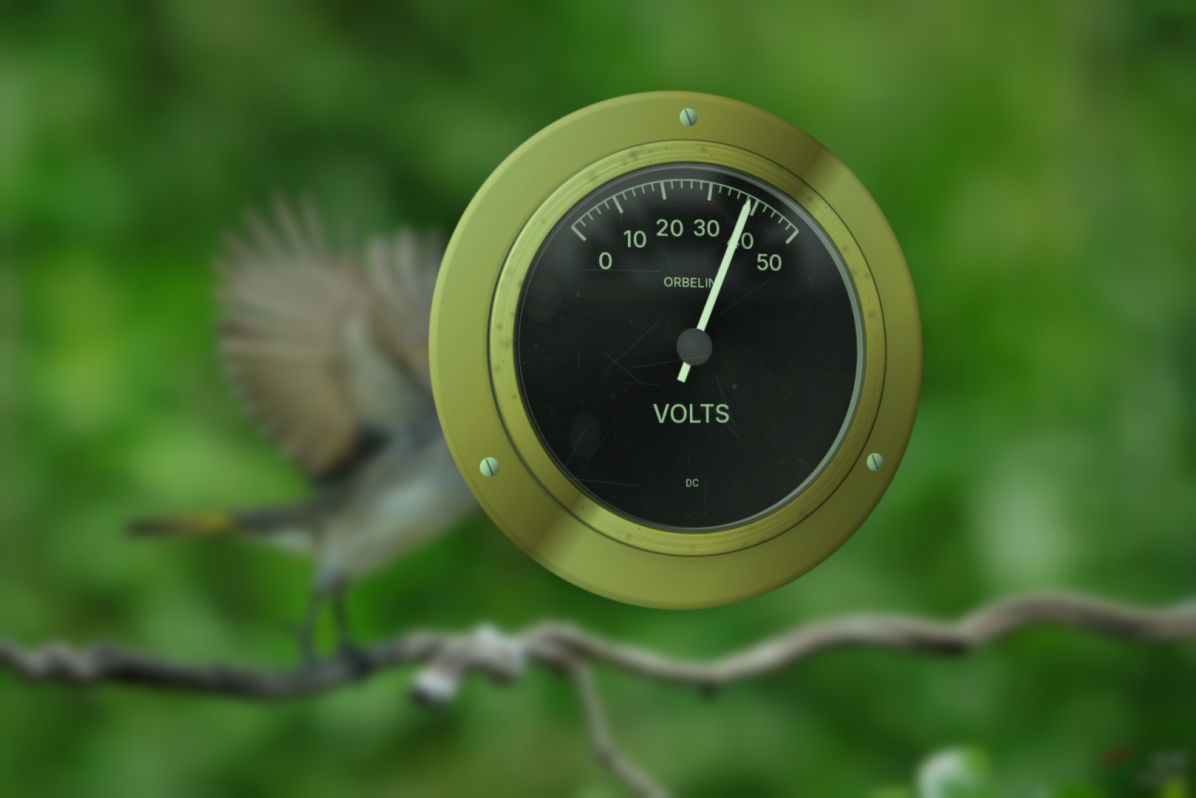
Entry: 38 V
